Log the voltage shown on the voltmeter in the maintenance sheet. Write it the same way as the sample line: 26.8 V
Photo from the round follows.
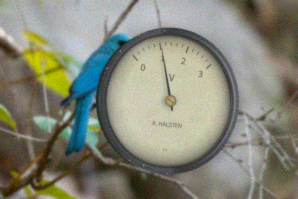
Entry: 1 V
